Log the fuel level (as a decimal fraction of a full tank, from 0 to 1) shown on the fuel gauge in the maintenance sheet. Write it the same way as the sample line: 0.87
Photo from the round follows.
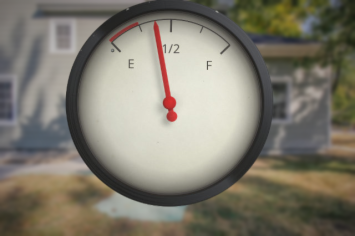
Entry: 0.375
